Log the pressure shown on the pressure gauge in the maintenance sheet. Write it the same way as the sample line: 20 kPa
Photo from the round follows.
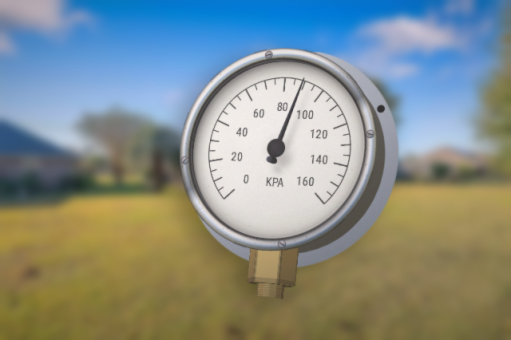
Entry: 90 kPa
